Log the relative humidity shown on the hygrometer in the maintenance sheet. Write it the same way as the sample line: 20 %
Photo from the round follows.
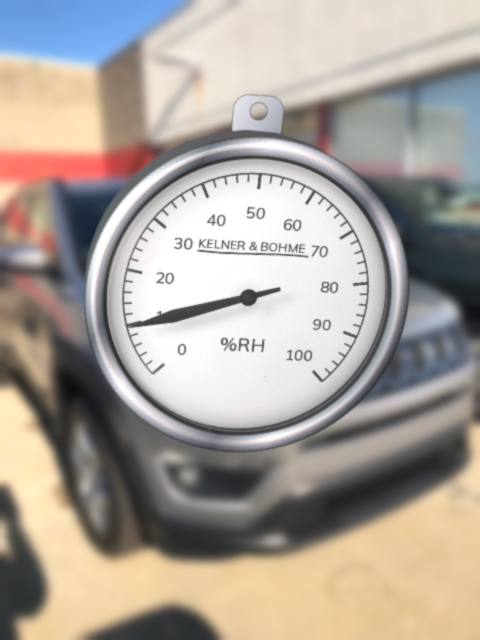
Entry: 10 %
